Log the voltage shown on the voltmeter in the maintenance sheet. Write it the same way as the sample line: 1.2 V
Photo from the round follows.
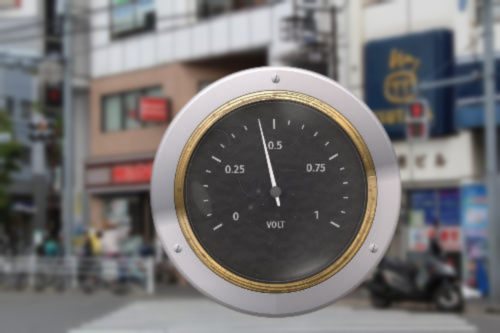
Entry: 0.45 V
